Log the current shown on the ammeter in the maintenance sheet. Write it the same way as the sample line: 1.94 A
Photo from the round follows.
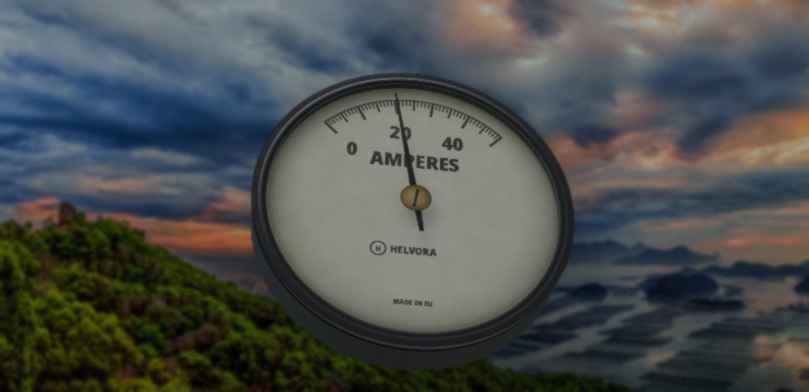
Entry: 20 A
